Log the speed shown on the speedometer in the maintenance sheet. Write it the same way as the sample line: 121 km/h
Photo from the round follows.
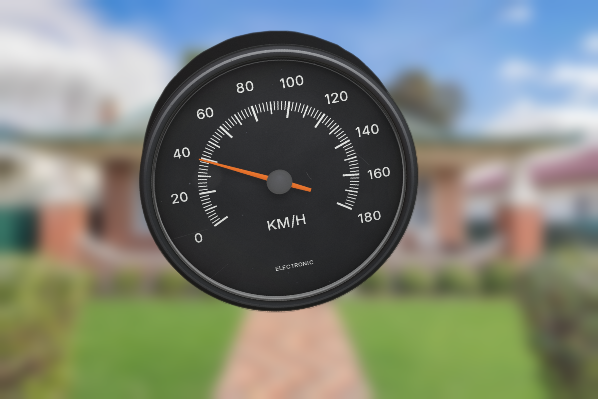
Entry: 40 km/h
